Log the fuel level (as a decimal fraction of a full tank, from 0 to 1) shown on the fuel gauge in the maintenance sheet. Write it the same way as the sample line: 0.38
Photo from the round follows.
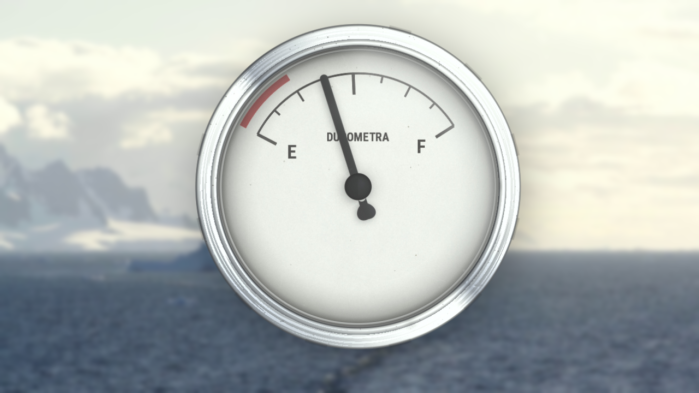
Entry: 0.375
